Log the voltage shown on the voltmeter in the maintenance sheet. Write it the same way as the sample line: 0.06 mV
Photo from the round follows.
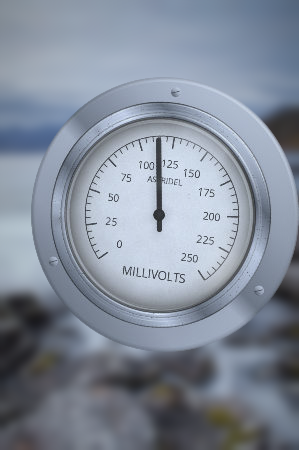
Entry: 115 mV
